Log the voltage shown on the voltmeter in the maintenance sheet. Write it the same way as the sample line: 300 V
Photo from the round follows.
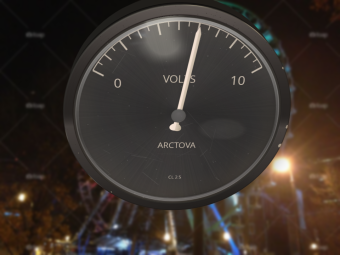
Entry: 6 V
